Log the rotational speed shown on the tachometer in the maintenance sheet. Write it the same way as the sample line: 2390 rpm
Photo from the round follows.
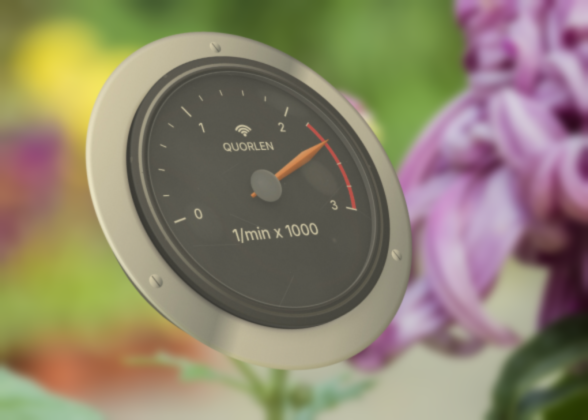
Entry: 2400 rpm
